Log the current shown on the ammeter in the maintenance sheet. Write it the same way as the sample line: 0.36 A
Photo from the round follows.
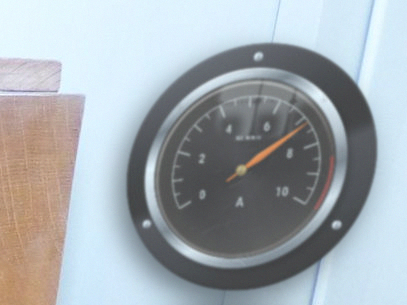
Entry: 7.25 A
